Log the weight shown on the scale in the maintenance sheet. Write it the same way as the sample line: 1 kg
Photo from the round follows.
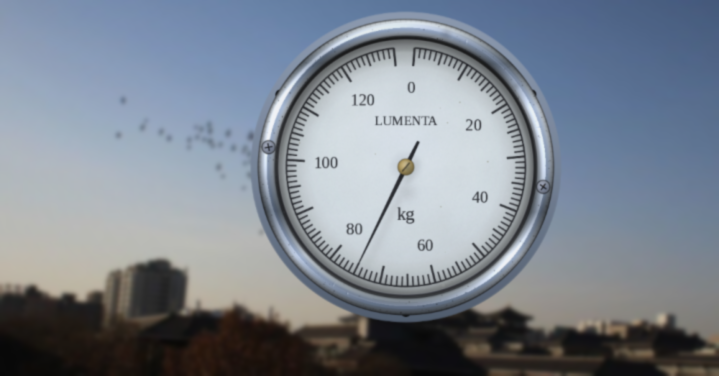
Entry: 75 kg
